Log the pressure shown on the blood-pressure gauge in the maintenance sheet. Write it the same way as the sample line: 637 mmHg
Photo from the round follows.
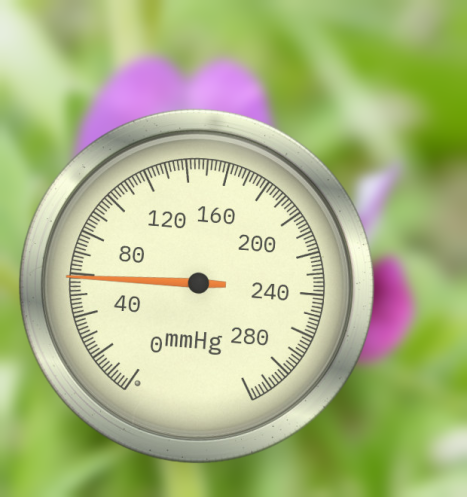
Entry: 58 mmHg
